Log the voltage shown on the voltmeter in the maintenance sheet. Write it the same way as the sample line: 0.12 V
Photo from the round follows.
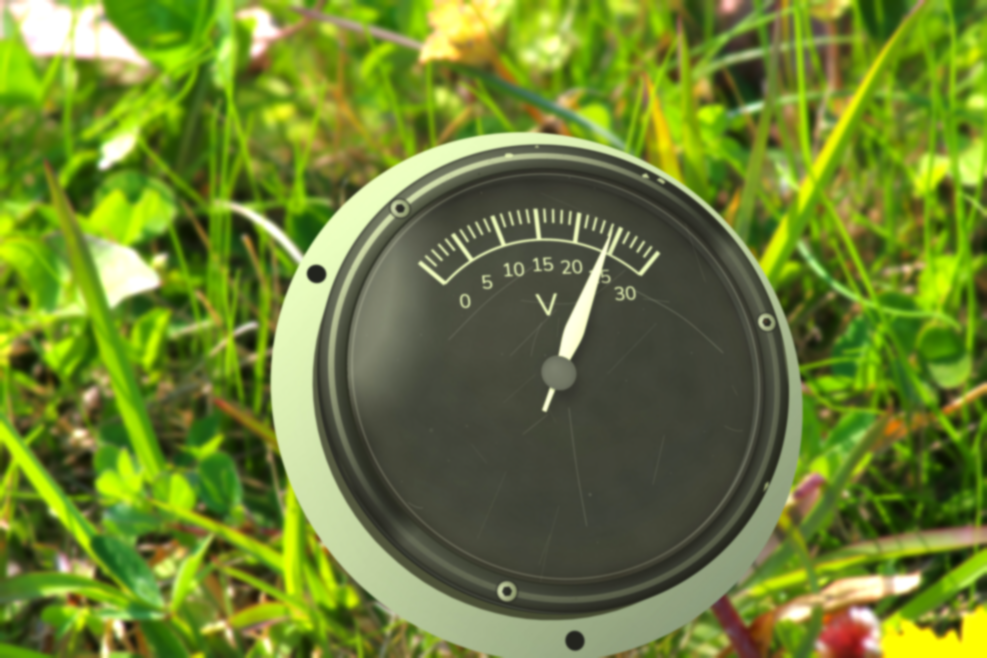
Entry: 24 V
